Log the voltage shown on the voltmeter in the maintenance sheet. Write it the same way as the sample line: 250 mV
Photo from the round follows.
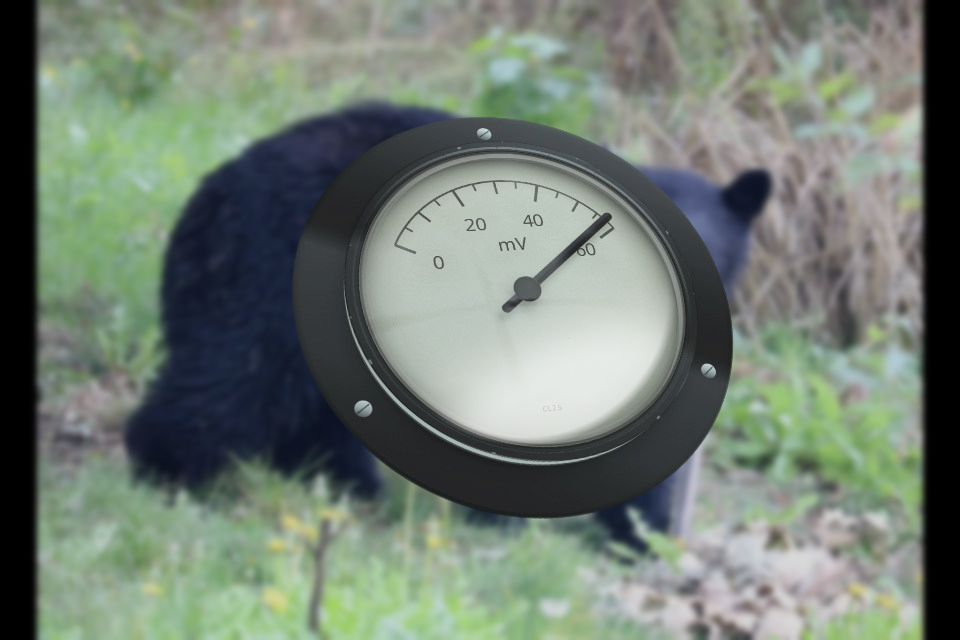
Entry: 57.5 mV
